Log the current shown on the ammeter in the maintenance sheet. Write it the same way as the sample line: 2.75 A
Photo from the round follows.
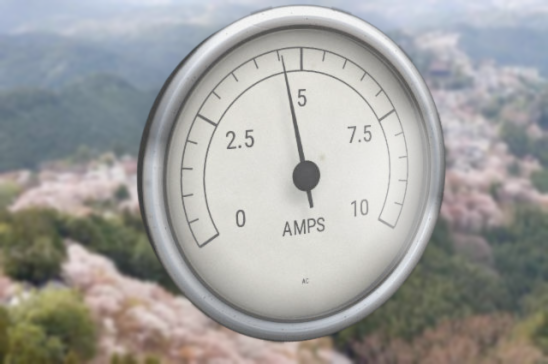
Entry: 4.5 A
